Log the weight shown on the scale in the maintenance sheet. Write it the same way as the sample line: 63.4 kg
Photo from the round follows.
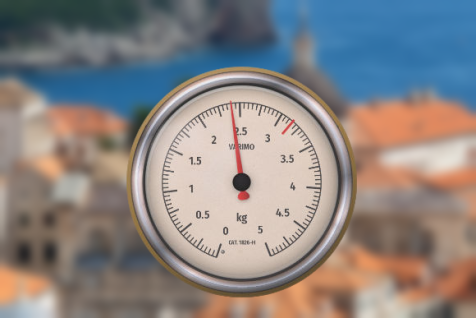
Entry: 2.4 kg
